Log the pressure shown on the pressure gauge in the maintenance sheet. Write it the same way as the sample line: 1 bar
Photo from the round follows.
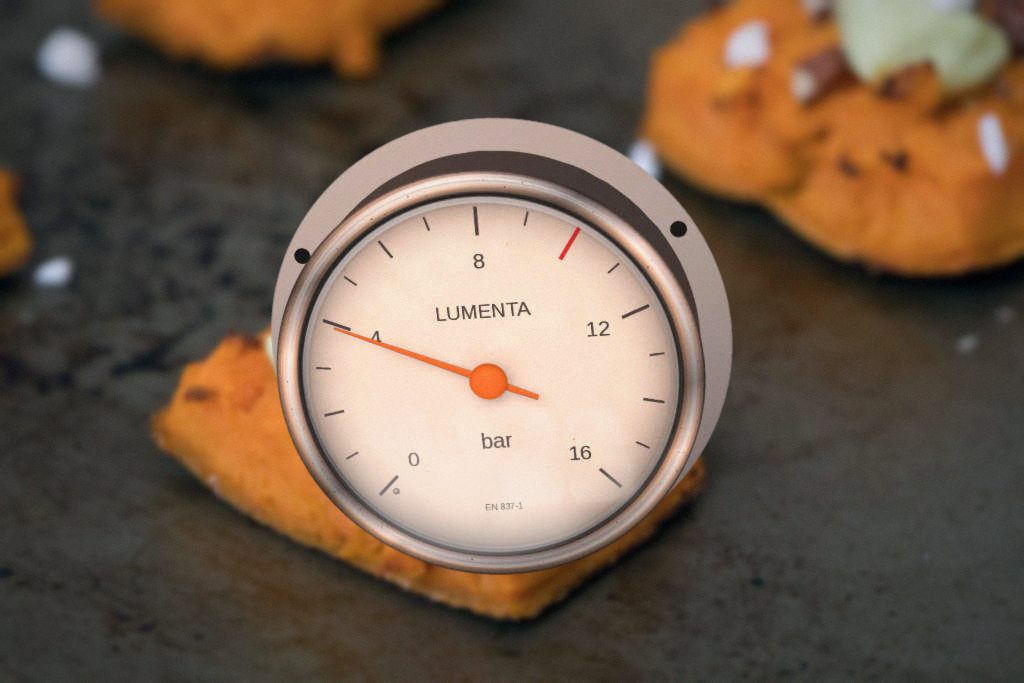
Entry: 4 bar
